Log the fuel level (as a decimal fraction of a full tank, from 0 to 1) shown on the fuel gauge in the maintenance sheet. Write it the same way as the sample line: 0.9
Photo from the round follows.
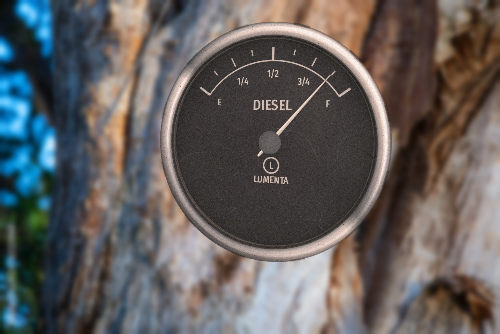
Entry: 0.875
